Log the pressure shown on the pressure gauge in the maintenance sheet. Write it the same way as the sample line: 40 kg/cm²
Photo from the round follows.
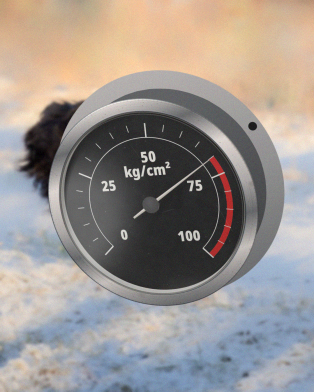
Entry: 70 kg/cm²
